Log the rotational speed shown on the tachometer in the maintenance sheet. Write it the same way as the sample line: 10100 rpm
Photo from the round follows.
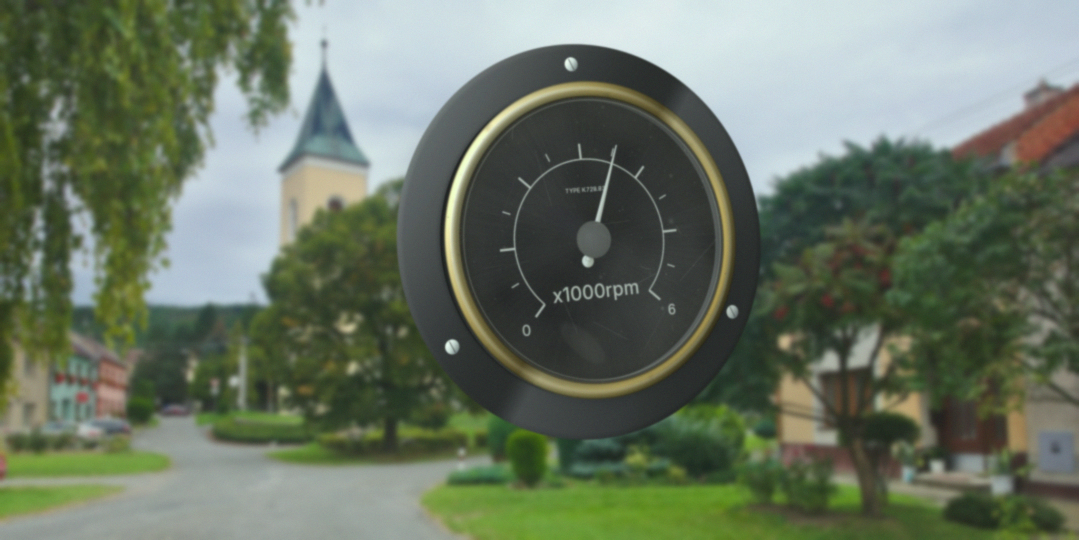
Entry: 3500 rpm
